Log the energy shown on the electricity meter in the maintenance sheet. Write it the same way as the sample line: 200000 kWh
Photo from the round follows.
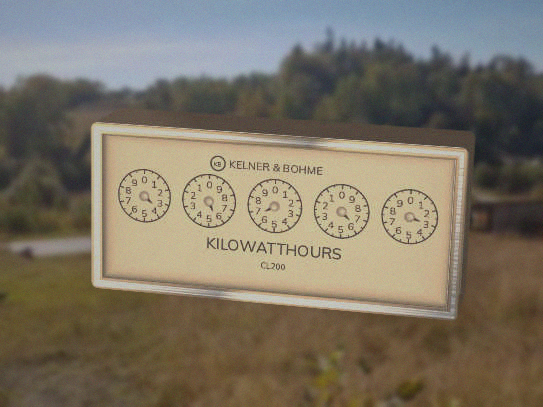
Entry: 35663 kWh
